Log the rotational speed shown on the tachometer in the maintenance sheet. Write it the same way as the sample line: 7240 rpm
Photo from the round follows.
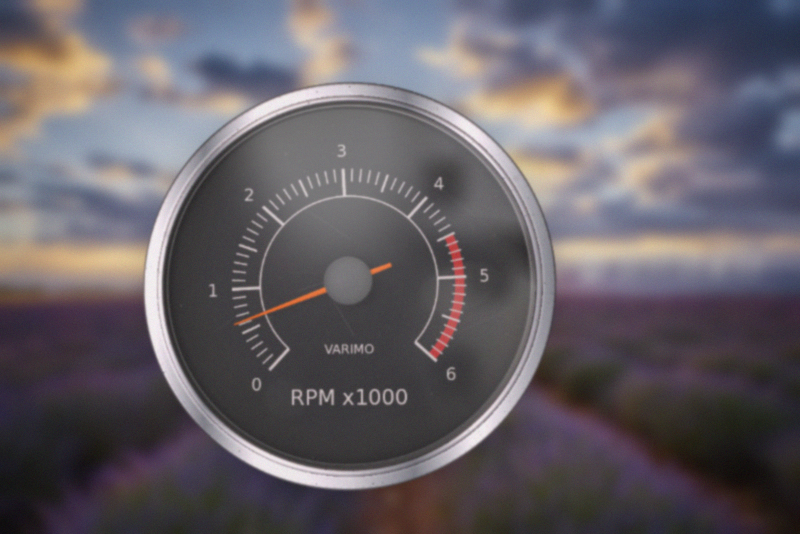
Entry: 600 rpm
